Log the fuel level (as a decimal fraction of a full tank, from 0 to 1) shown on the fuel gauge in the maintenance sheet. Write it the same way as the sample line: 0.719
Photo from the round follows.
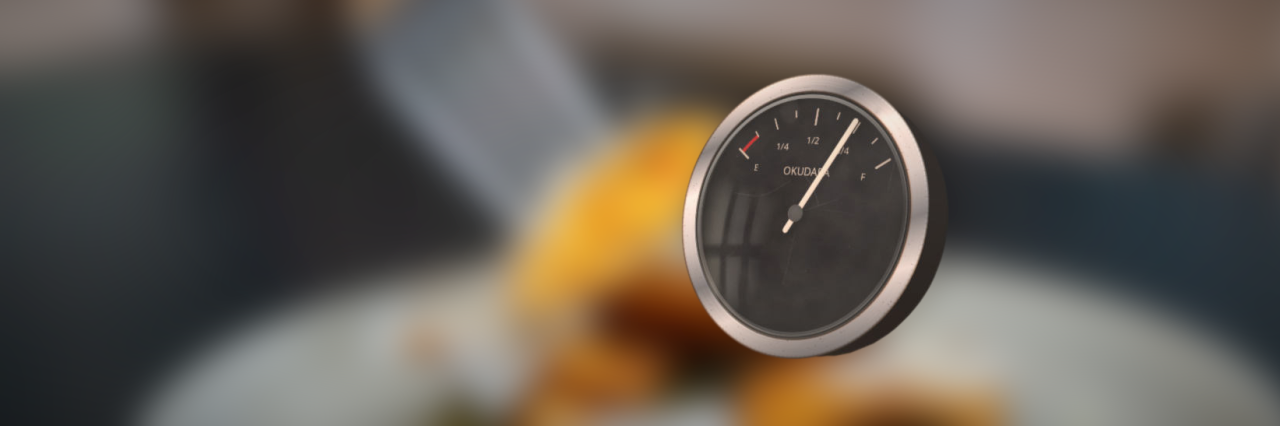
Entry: 0.75
